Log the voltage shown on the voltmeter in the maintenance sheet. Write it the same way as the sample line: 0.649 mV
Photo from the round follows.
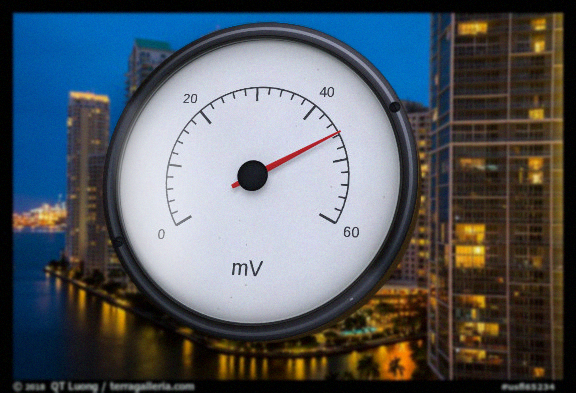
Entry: 46 mV
